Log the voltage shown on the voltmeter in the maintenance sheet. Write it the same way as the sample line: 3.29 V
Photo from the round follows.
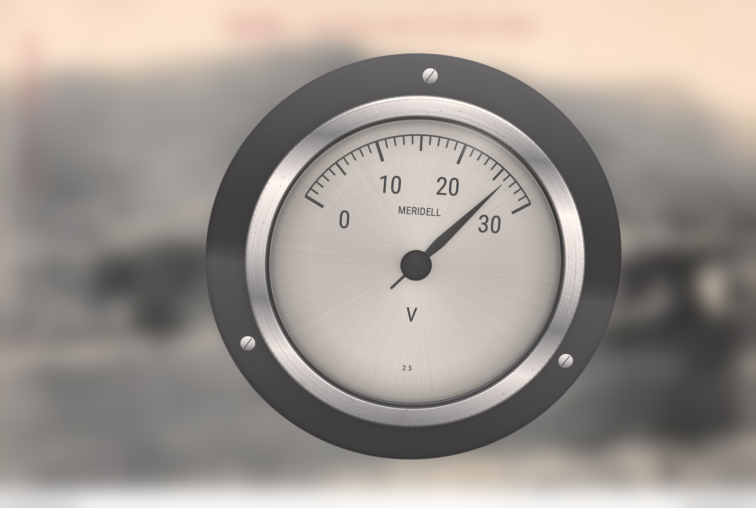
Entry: 26 V
